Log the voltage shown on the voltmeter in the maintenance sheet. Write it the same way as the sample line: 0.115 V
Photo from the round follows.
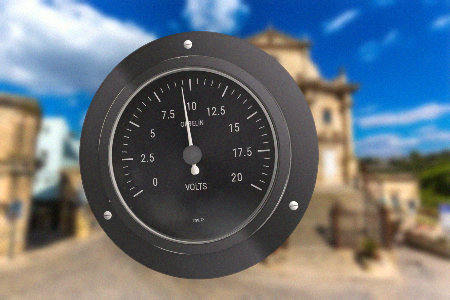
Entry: 9.5 V
